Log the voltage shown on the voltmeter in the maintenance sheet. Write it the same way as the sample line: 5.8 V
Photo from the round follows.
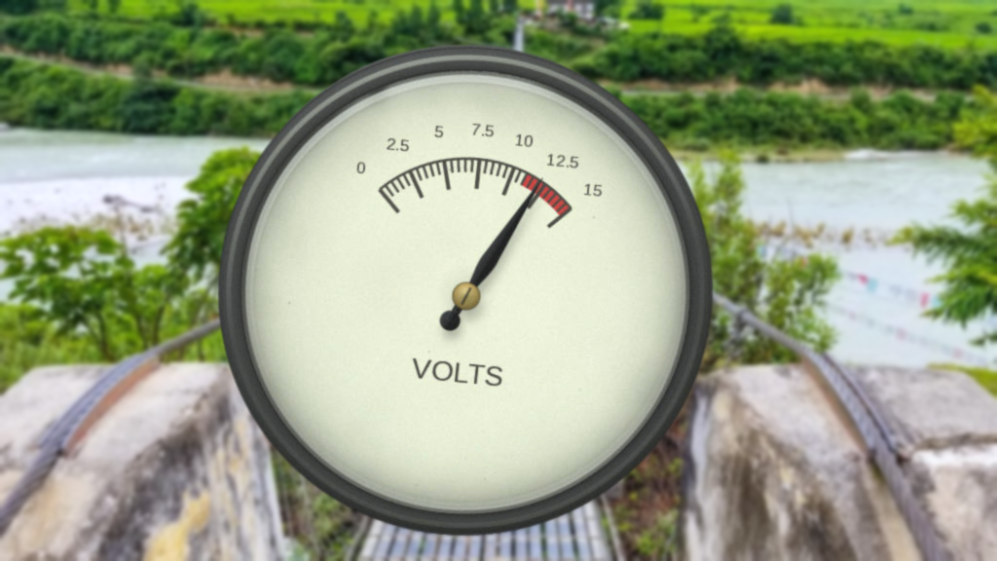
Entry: 12 V
